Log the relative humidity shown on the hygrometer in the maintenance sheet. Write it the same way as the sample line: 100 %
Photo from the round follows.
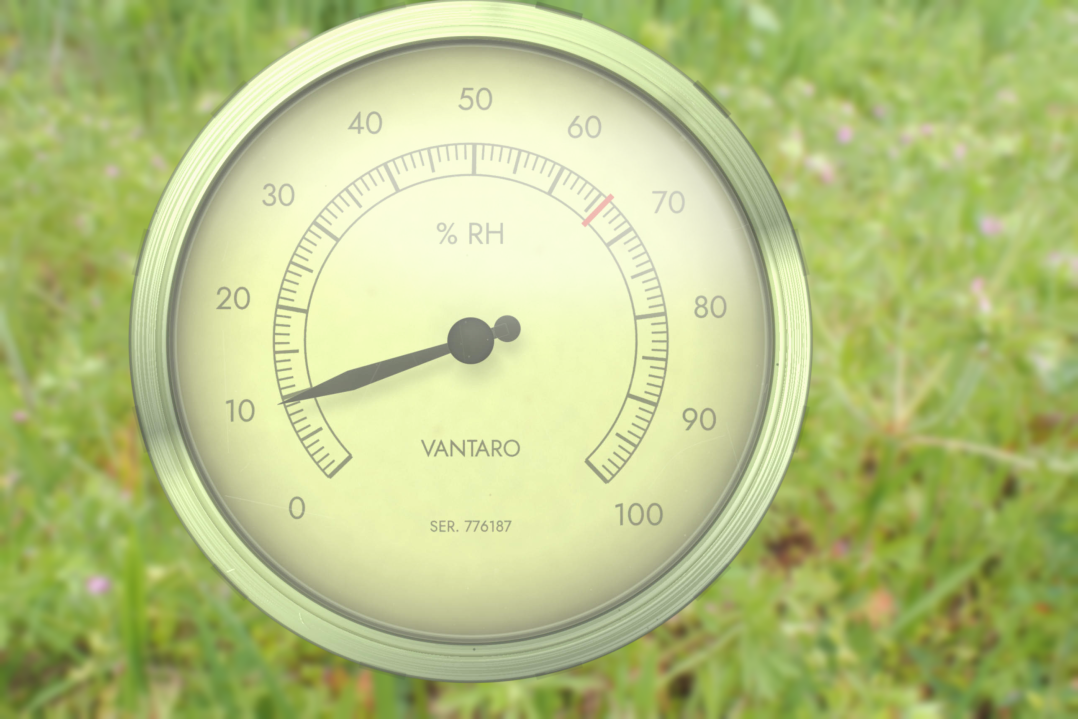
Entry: 9.5 %
